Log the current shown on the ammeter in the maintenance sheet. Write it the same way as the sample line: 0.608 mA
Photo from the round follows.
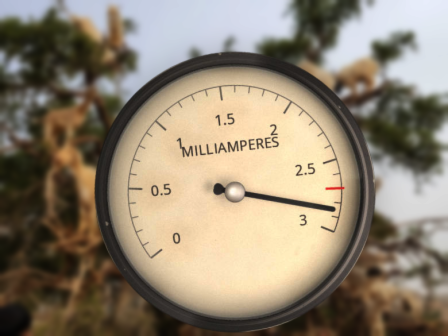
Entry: 2.85 mA
